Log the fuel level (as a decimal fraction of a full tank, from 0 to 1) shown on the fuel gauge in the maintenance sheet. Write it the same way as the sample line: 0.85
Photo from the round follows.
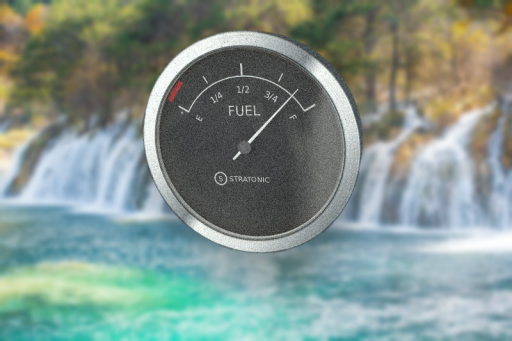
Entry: 0.875
